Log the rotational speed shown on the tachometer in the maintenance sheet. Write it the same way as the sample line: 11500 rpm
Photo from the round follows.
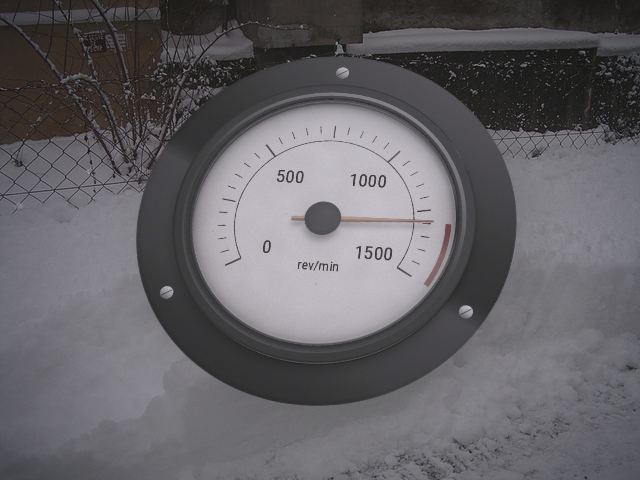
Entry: 1300 rpm
